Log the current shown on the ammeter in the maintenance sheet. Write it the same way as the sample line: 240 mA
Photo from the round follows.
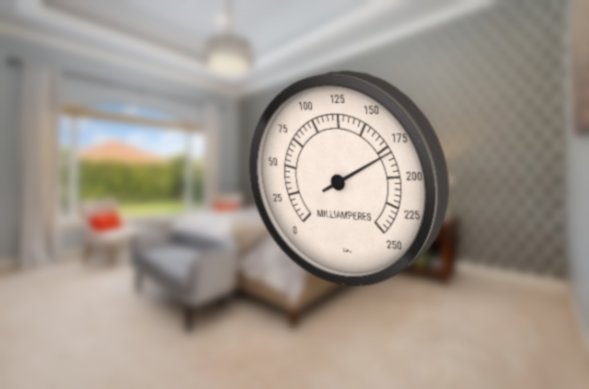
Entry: 180 mA
